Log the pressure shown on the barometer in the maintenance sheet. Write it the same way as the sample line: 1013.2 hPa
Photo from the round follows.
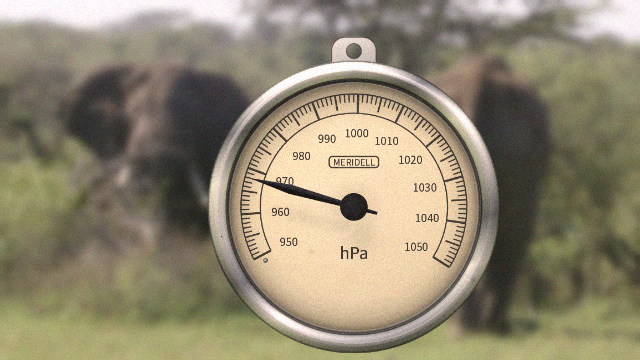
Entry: 968 hPa
